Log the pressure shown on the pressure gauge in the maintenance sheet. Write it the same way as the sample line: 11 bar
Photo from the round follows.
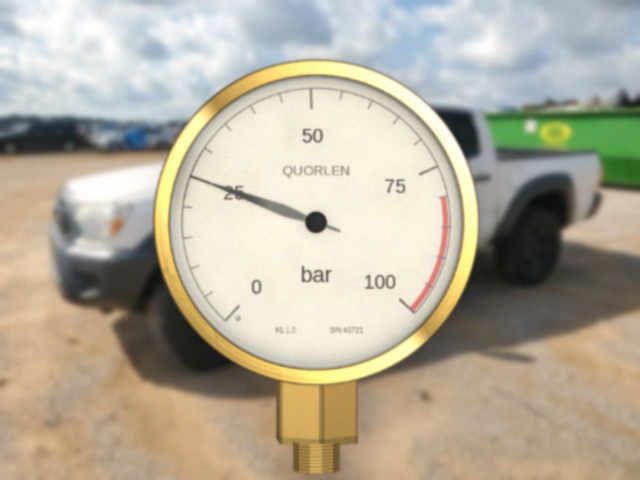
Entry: 25 bar
